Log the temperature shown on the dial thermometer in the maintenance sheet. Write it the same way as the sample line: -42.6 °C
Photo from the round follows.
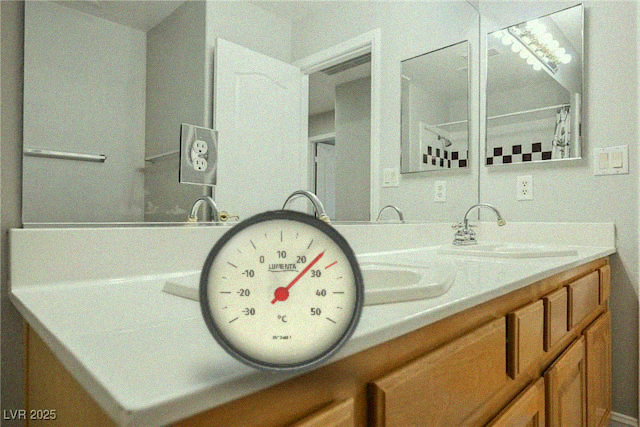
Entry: 25 °C
